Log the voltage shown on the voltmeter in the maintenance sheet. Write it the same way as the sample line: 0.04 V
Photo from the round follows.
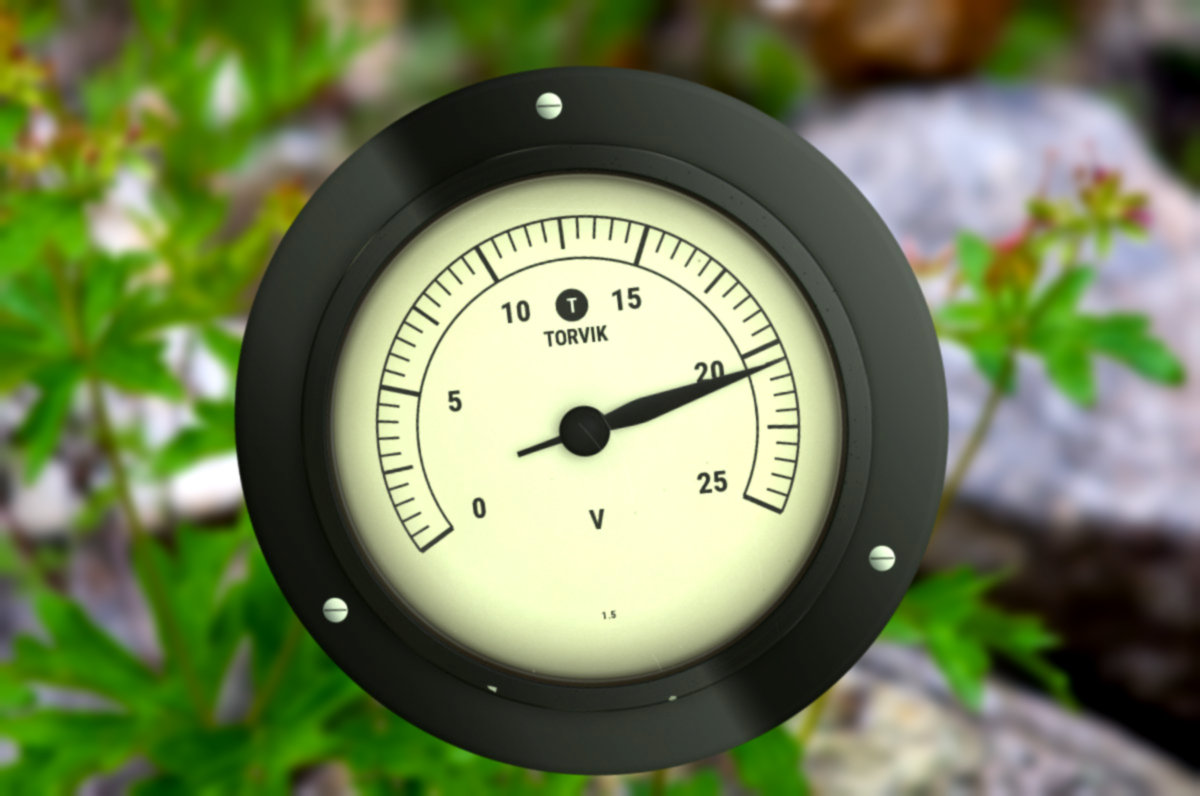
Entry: 20.5 V
